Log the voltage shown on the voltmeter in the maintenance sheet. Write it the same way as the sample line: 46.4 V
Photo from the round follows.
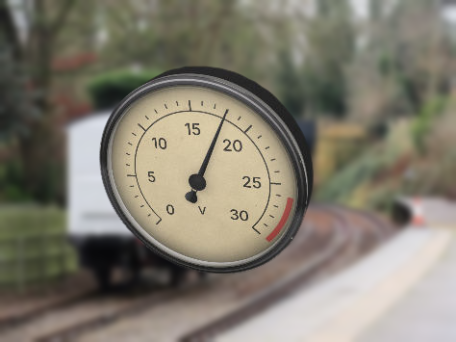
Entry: 18 V
